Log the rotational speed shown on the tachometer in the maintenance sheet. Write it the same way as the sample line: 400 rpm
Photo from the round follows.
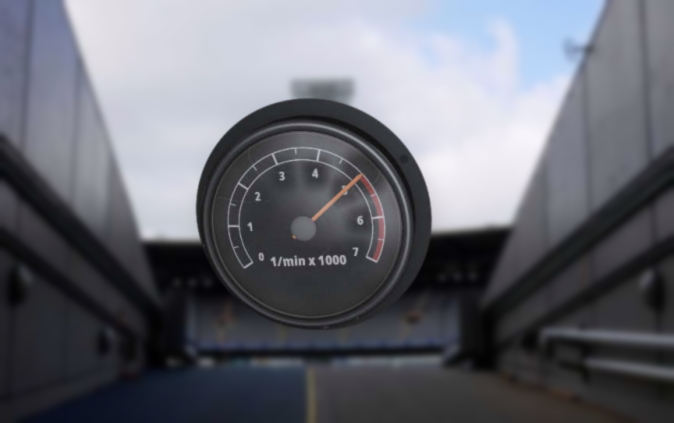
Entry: 5000 rpm
